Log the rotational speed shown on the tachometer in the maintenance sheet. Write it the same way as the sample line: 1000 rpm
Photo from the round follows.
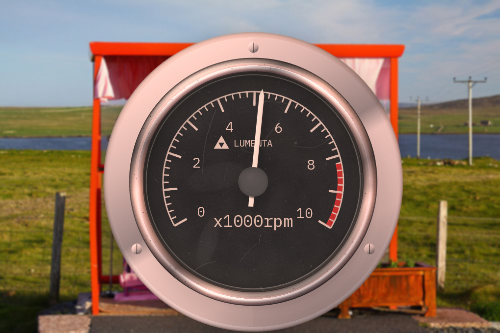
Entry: 5200 rpm
